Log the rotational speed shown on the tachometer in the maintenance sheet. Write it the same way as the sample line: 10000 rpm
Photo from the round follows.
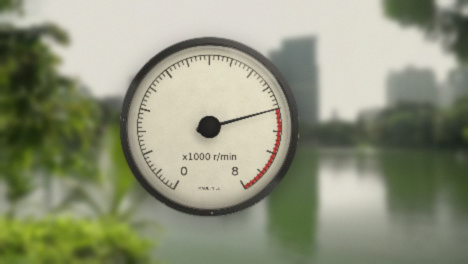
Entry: 6000 rpm
